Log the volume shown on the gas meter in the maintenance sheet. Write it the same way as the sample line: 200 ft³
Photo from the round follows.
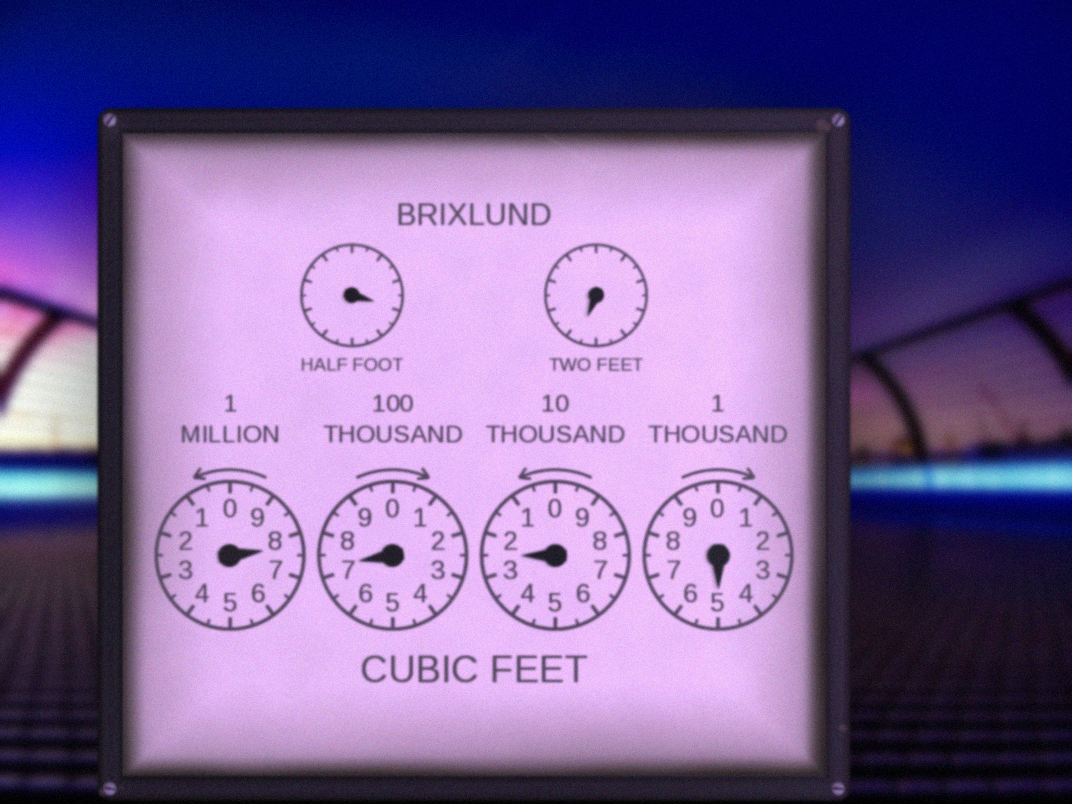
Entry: 772500 ft³
